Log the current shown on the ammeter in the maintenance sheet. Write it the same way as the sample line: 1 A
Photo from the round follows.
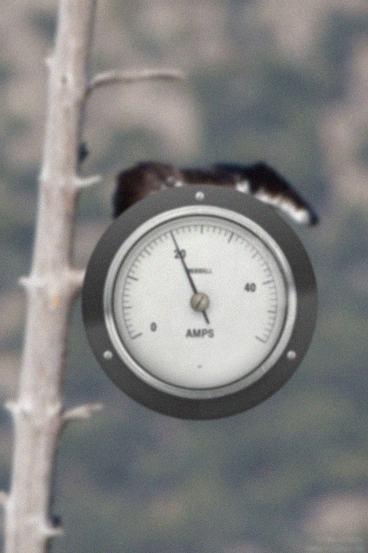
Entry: 20 A
